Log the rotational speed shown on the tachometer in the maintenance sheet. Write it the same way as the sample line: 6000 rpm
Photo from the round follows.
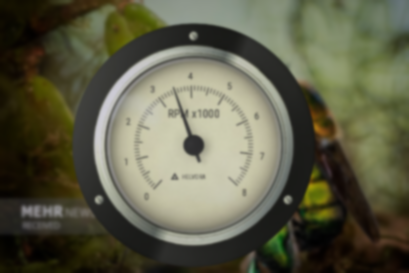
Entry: 3500 rpm
